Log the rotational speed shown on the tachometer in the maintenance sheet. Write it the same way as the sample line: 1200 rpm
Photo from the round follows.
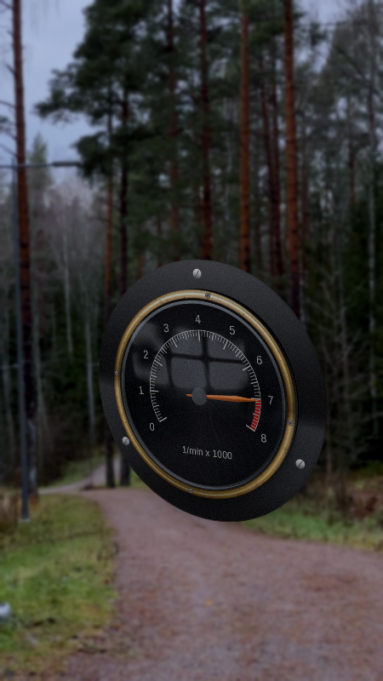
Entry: 7000 rpm
